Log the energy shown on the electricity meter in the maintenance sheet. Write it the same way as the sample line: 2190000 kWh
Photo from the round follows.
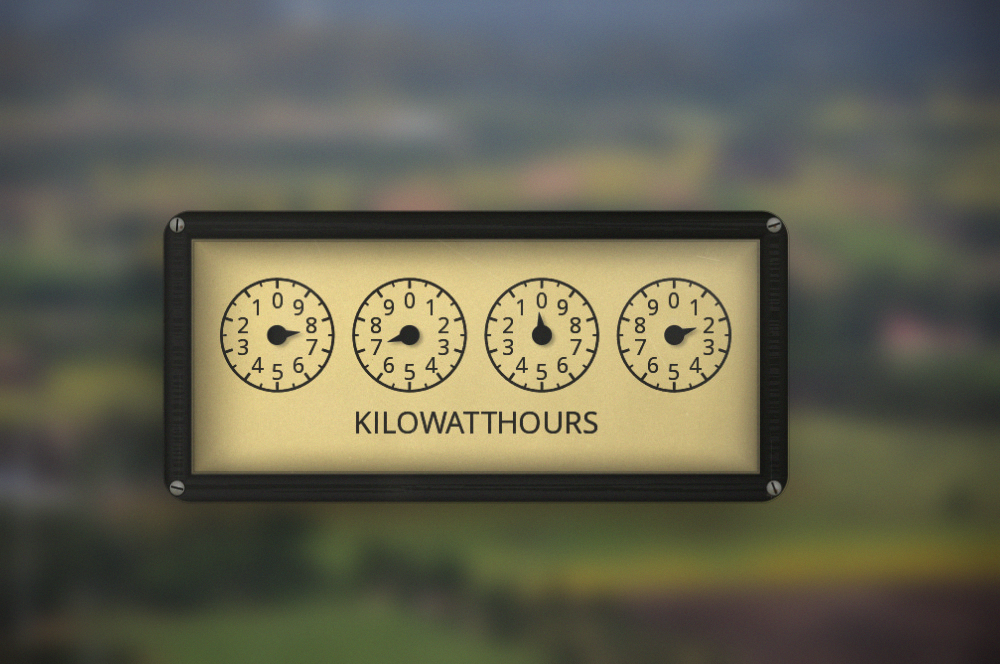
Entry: 7702 kWh
